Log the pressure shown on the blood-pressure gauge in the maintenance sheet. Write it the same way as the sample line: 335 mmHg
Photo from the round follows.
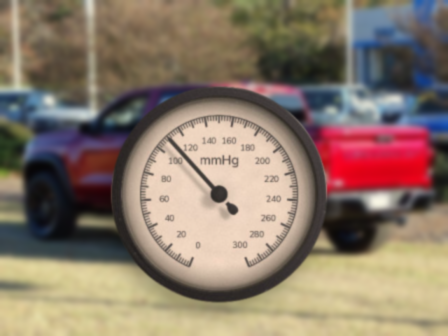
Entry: 110 mmHg
